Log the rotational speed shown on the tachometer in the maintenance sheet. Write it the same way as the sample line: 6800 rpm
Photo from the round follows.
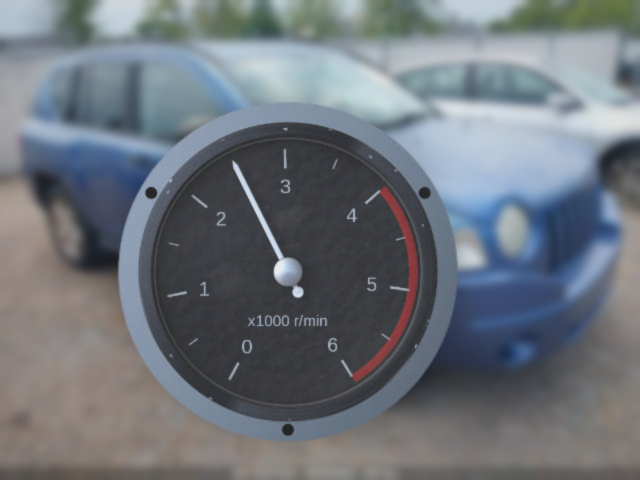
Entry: 2500 rpm
